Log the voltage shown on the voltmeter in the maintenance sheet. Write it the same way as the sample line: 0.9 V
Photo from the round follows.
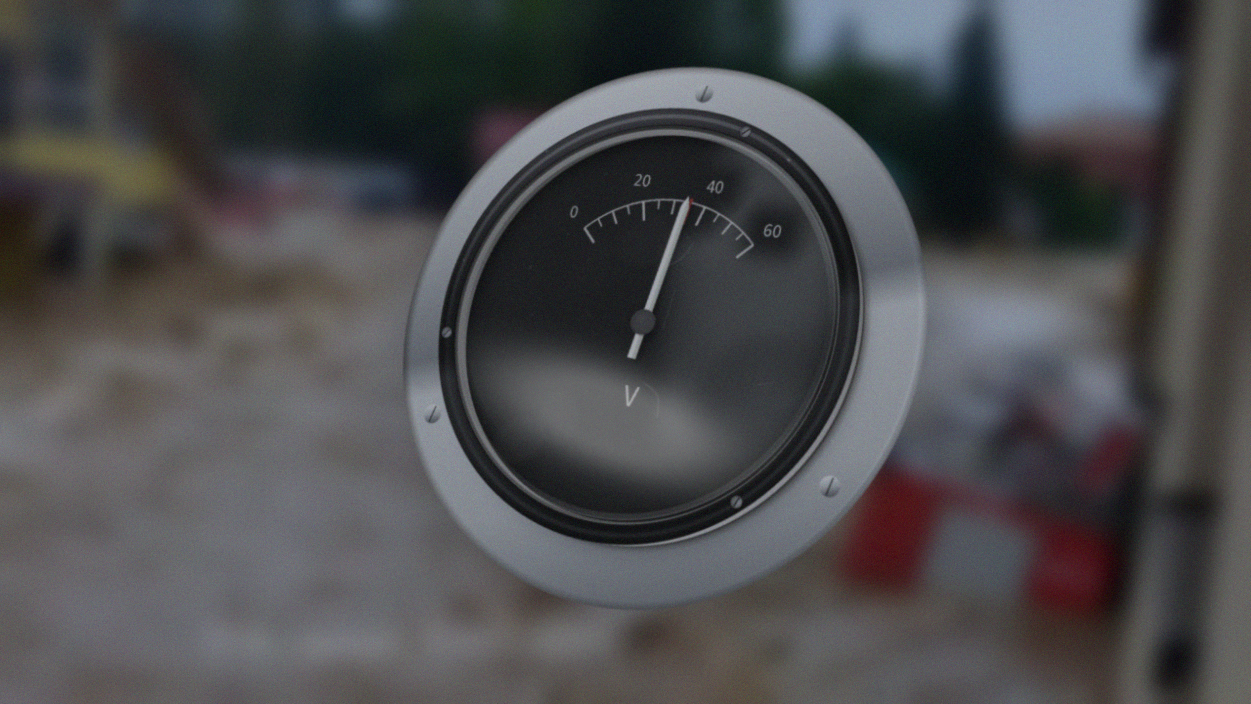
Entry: 35 V
